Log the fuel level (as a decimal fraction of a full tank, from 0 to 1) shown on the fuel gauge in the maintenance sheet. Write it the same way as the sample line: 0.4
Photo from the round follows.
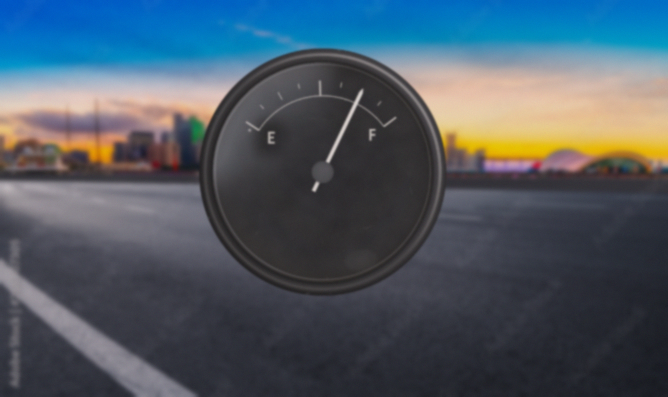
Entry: 0.75
